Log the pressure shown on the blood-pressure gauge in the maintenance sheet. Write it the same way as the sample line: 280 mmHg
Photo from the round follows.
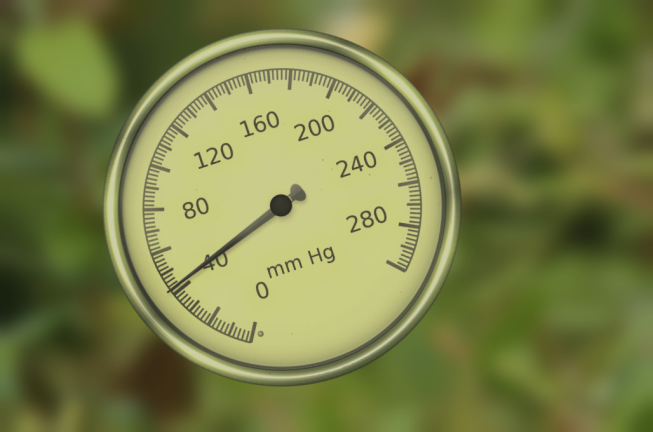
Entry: 42 mmHg
